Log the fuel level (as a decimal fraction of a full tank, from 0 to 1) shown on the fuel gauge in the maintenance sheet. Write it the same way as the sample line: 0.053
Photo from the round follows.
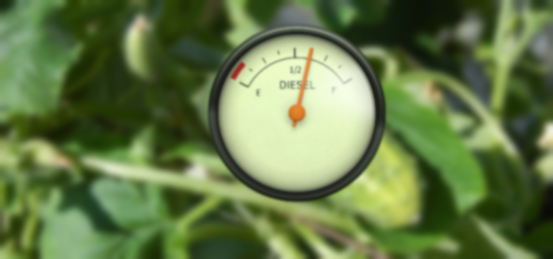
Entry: 0.625
